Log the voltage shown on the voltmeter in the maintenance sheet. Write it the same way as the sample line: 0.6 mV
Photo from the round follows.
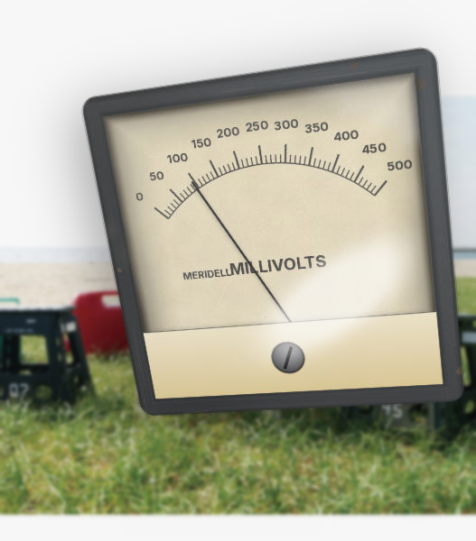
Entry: 100 mV
